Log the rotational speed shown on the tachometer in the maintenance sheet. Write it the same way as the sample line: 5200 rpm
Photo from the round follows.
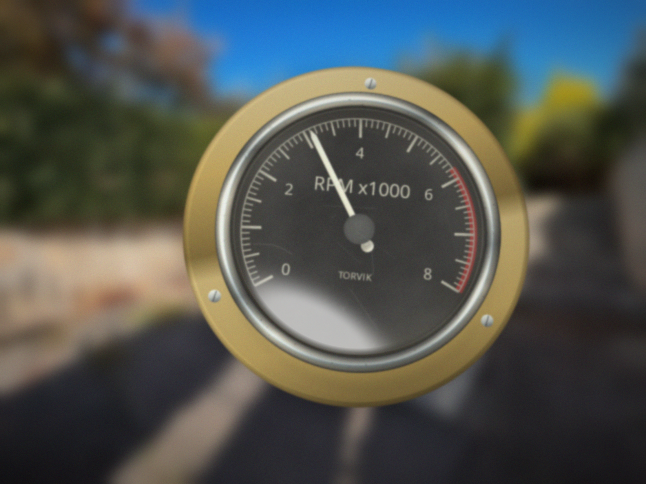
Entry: 3100 rpm
